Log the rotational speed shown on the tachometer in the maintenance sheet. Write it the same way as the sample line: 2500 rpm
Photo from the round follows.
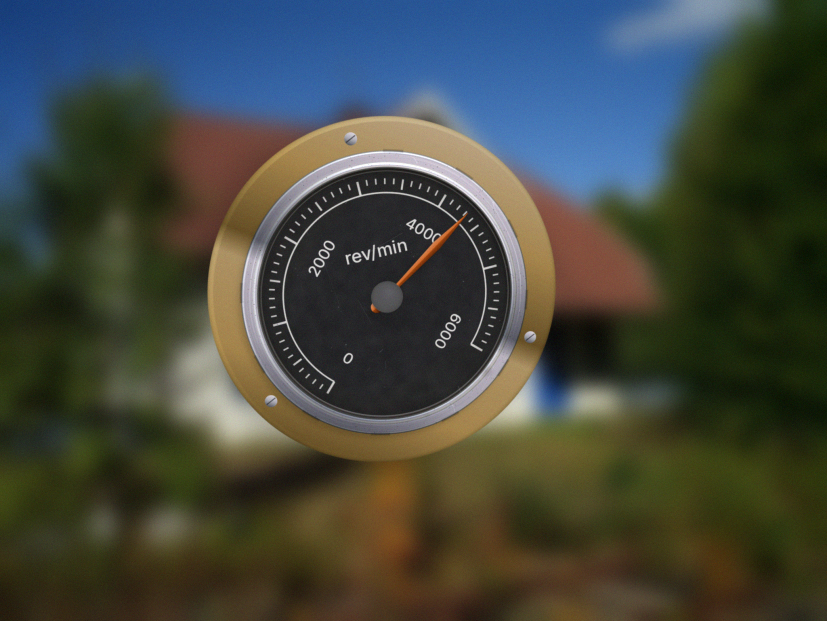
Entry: 4300 rpm
